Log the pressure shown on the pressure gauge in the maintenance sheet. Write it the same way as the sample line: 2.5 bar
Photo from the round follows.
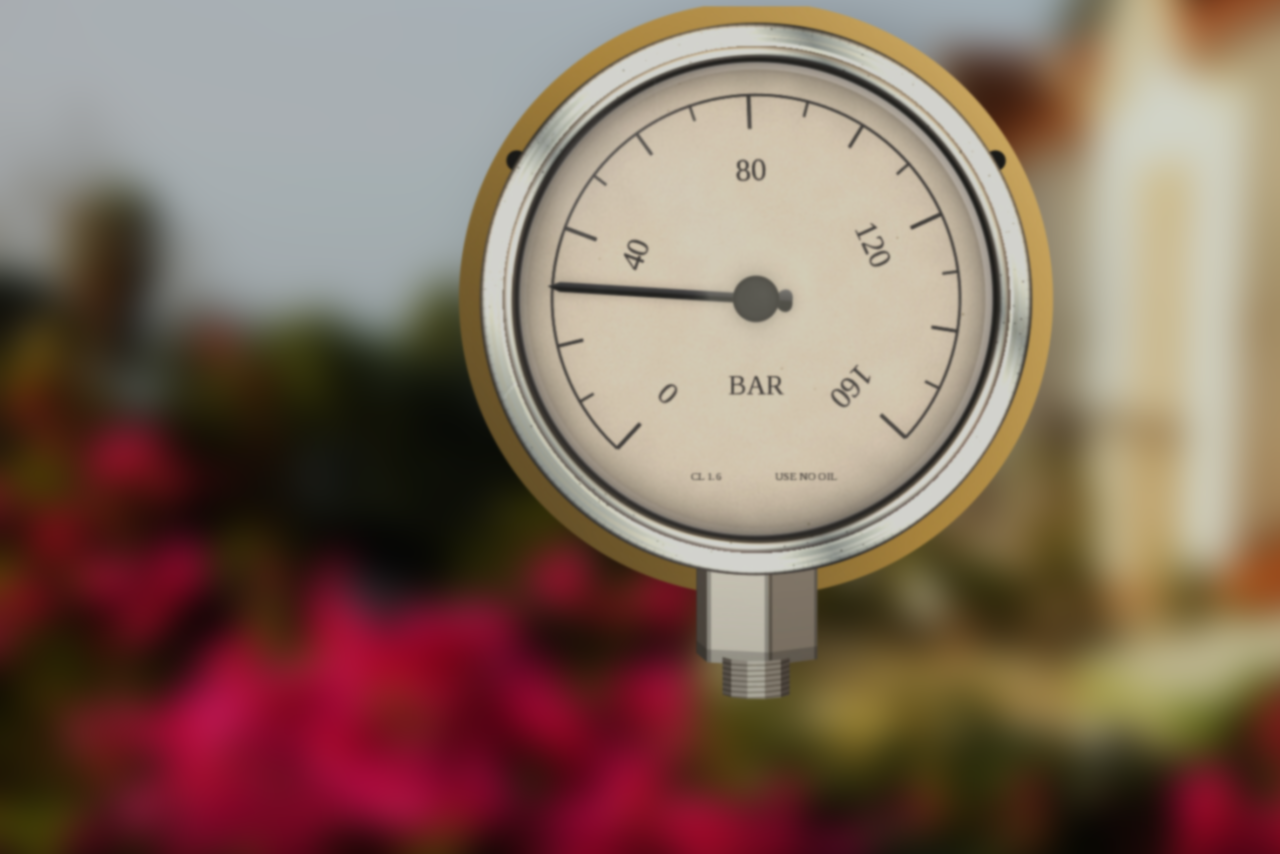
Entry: 30 bar
